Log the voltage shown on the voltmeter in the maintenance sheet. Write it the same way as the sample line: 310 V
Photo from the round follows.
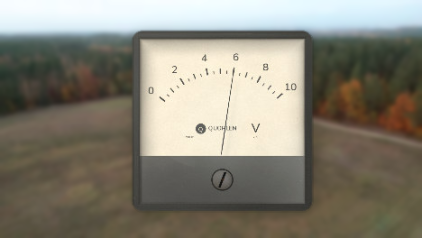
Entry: 6 V
